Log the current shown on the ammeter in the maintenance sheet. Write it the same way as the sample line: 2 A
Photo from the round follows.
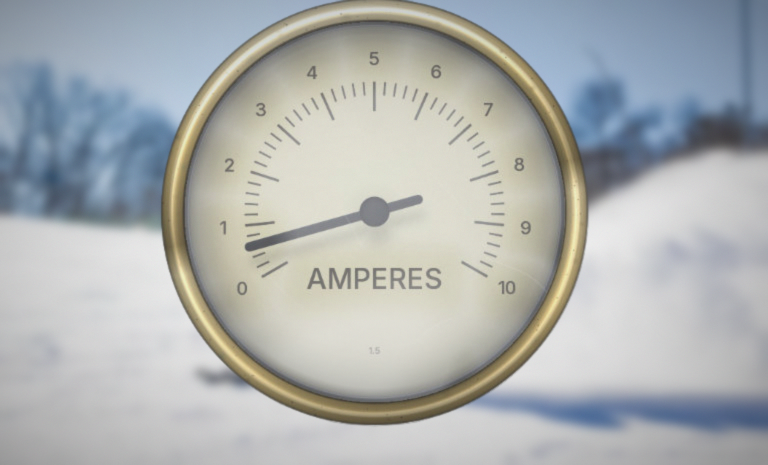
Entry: 0.6 A
